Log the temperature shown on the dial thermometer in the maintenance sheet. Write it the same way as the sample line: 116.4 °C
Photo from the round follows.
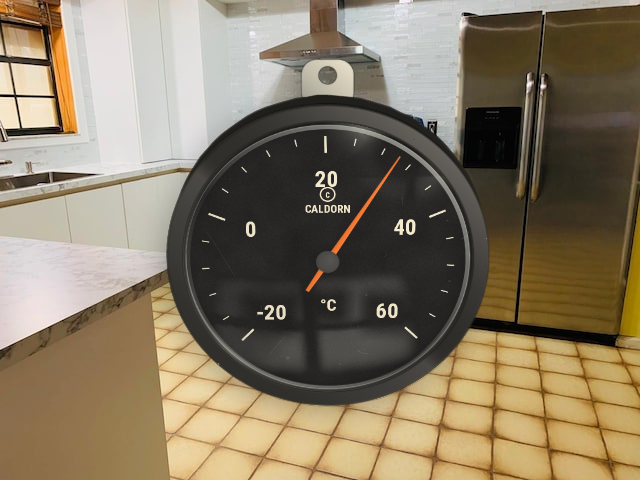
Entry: 30 °C
